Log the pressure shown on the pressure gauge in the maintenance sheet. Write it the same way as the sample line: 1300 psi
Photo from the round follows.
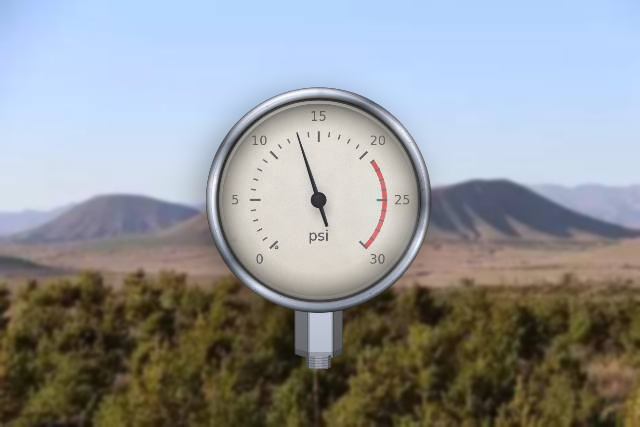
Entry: 13 psi
